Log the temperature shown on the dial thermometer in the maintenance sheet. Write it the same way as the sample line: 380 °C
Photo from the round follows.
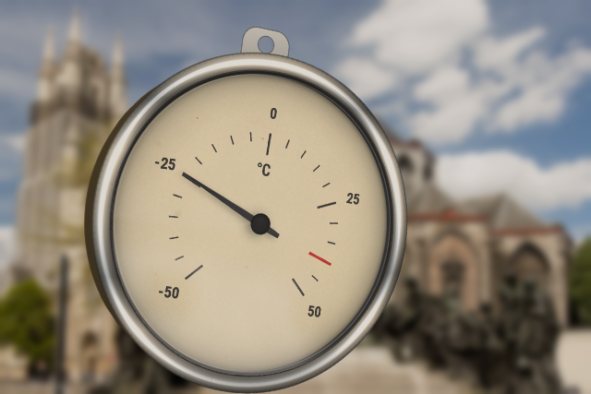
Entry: -25 °C
